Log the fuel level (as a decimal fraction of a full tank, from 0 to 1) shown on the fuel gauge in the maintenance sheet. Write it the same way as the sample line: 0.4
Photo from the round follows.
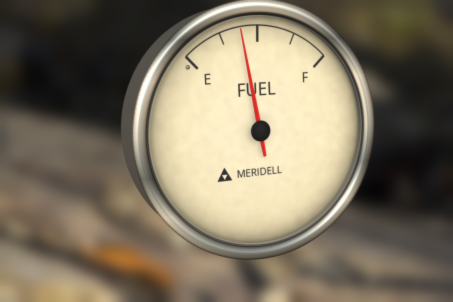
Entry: 0.375
